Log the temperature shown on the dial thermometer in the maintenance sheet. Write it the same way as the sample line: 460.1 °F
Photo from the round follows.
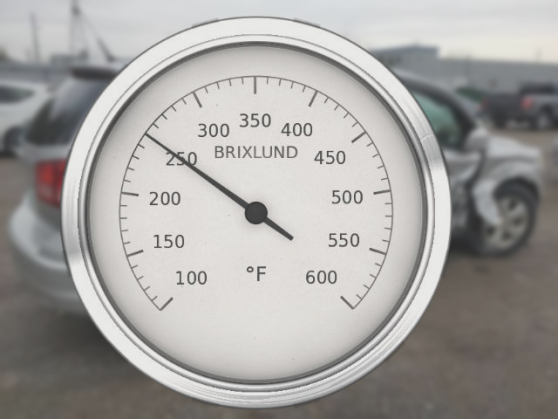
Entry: 250 °F
